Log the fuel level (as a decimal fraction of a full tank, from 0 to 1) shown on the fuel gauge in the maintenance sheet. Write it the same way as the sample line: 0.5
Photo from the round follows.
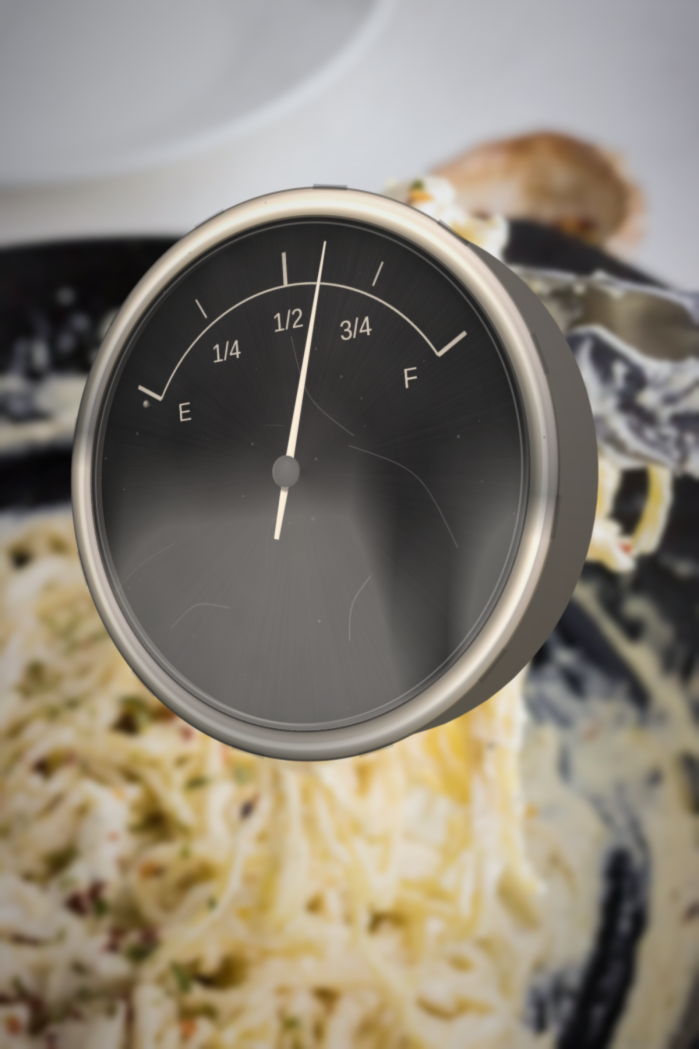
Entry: 0.625
